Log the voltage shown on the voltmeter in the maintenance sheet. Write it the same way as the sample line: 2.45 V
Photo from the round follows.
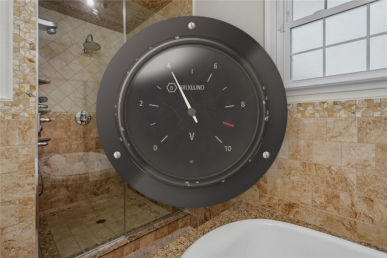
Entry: 4 V
